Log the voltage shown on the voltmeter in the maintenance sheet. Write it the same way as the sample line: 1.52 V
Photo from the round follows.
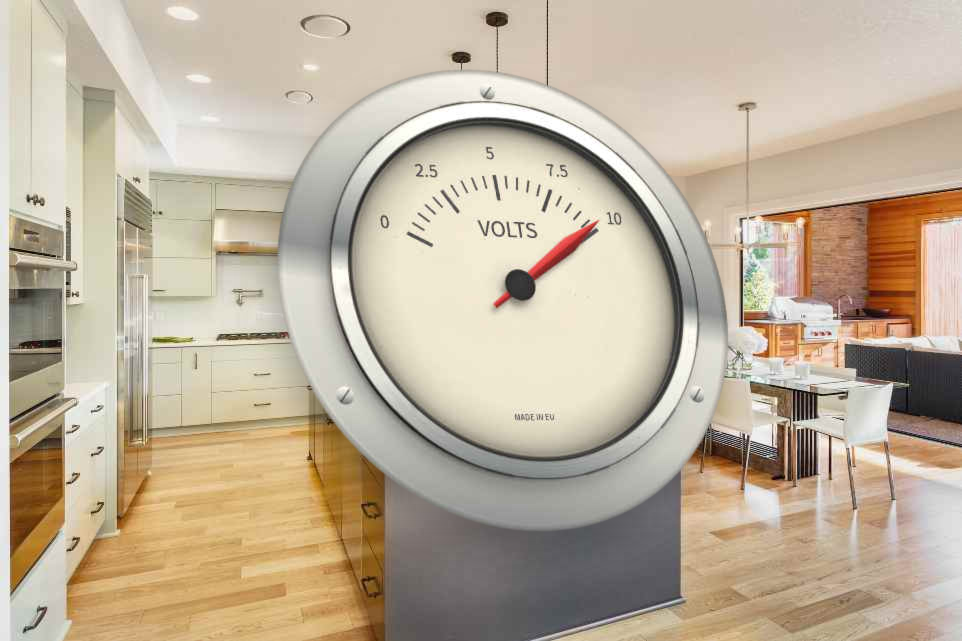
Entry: 9.75 V
